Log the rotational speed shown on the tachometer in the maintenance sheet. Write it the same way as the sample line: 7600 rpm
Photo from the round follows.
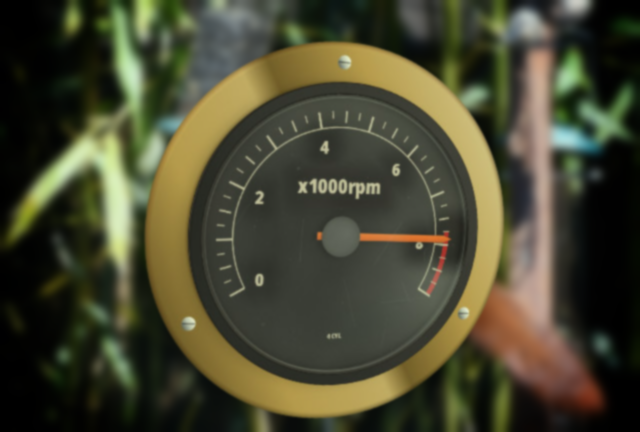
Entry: 7875 rpm
